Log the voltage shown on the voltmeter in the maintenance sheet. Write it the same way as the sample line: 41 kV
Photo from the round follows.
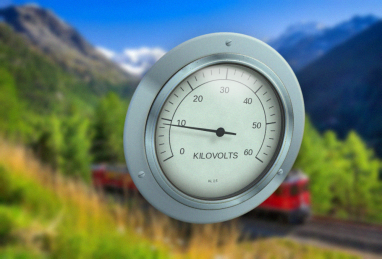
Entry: 9 kV
